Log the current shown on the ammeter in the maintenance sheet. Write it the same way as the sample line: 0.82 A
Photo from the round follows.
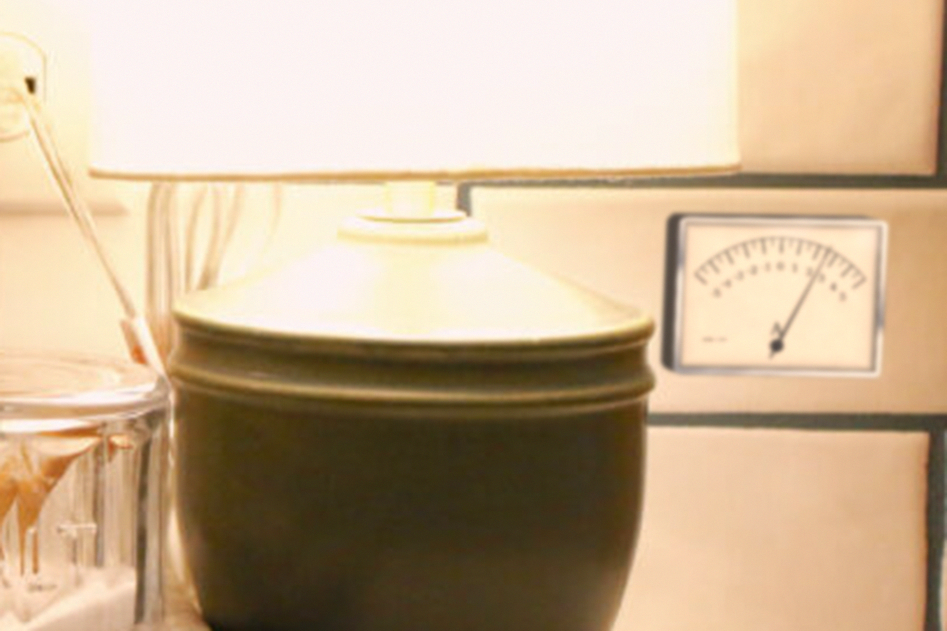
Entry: 2.5 A
